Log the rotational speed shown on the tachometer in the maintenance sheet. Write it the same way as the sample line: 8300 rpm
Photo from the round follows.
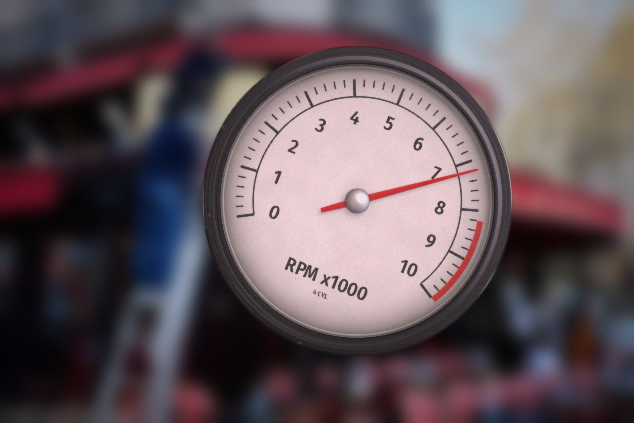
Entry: 7200 rpm
